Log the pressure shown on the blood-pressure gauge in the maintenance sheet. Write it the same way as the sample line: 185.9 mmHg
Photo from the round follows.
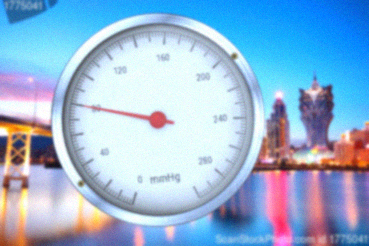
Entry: 80 mmHg
